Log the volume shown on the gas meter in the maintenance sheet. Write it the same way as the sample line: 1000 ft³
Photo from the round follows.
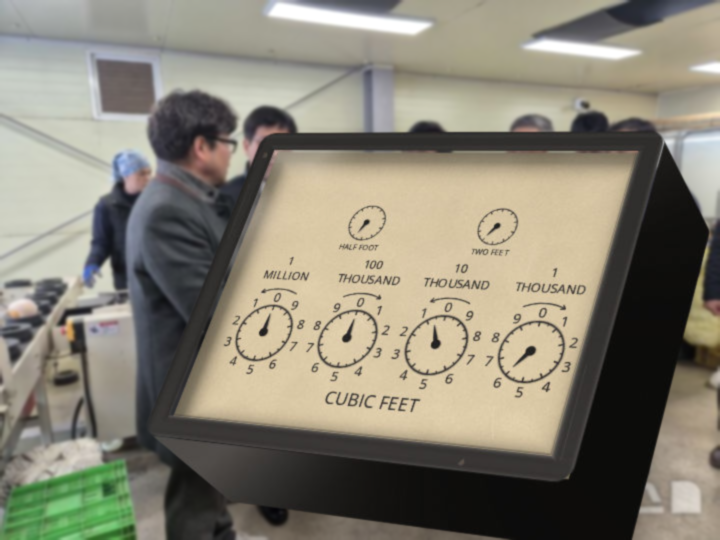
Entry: 600 ft³
